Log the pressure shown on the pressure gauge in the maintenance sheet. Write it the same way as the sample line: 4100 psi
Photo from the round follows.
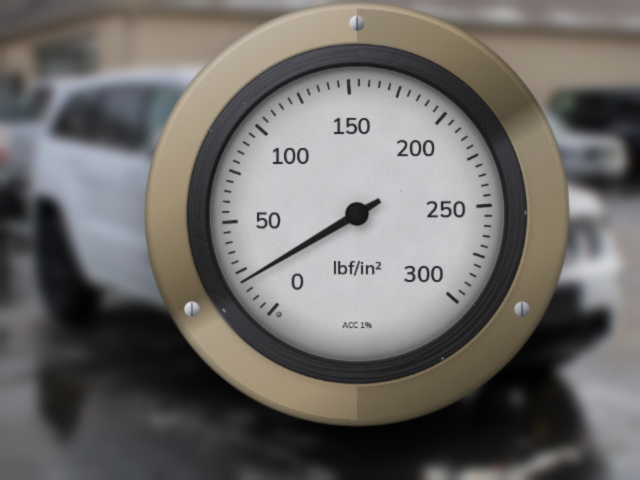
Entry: 20 psi
